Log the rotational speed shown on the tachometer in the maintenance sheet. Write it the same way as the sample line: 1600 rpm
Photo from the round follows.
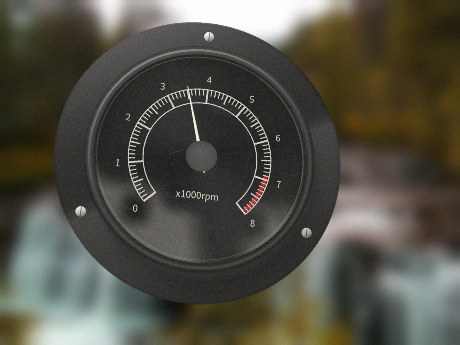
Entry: 3500 rpm
